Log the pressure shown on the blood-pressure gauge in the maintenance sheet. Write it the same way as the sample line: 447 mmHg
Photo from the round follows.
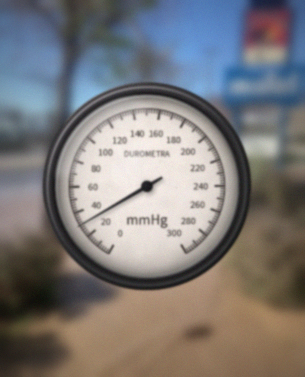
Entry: 30 mmHg
